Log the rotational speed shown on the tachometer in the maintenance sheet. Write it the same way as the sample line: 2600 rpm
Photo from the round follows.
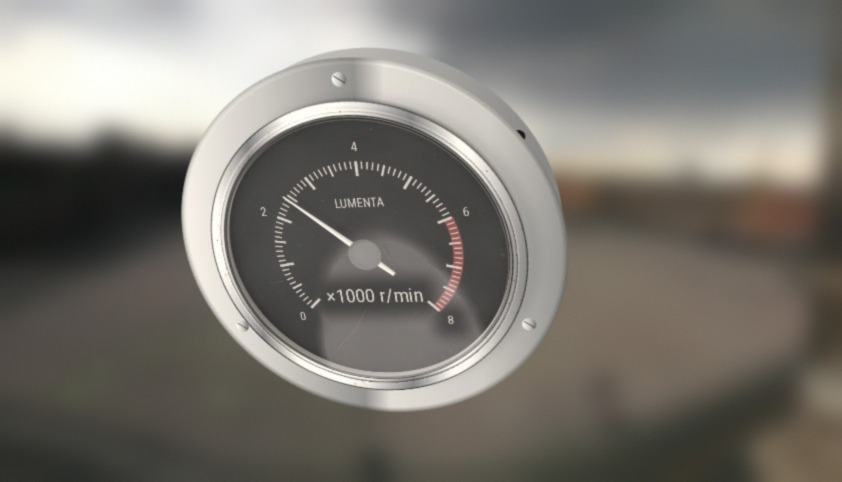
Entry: 2500 rpm
